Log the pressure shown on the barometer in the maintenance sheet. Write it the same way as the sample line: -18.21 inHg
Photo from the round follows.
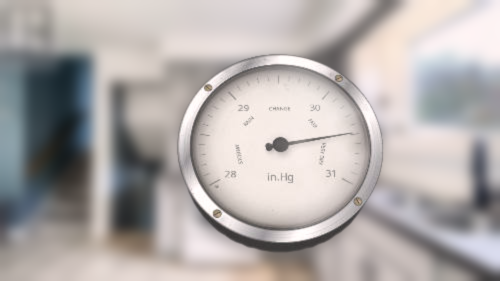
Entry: 30.5 inHg
